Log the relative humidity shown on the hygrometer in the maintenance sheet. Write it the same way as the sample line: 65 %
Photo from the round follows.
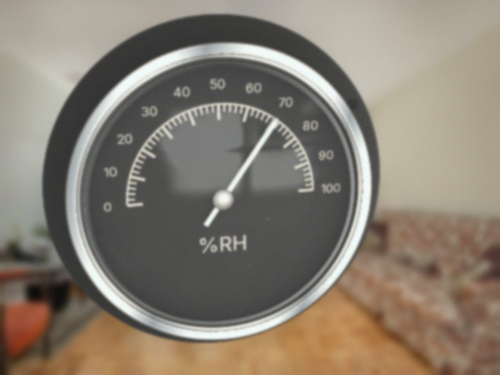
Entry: 70 %
